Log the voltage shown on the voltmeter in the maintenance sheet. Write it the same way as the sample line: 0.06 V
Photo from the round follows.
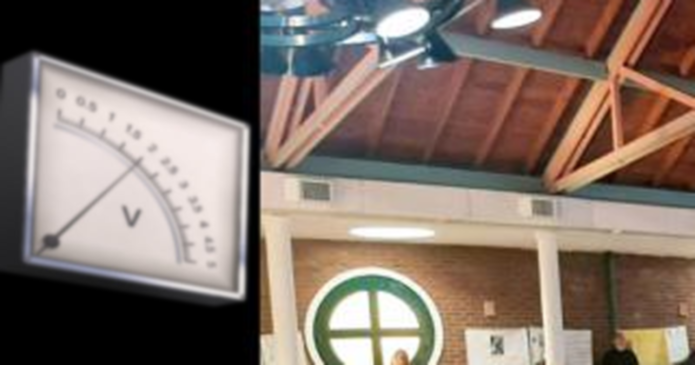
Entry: 2 V
